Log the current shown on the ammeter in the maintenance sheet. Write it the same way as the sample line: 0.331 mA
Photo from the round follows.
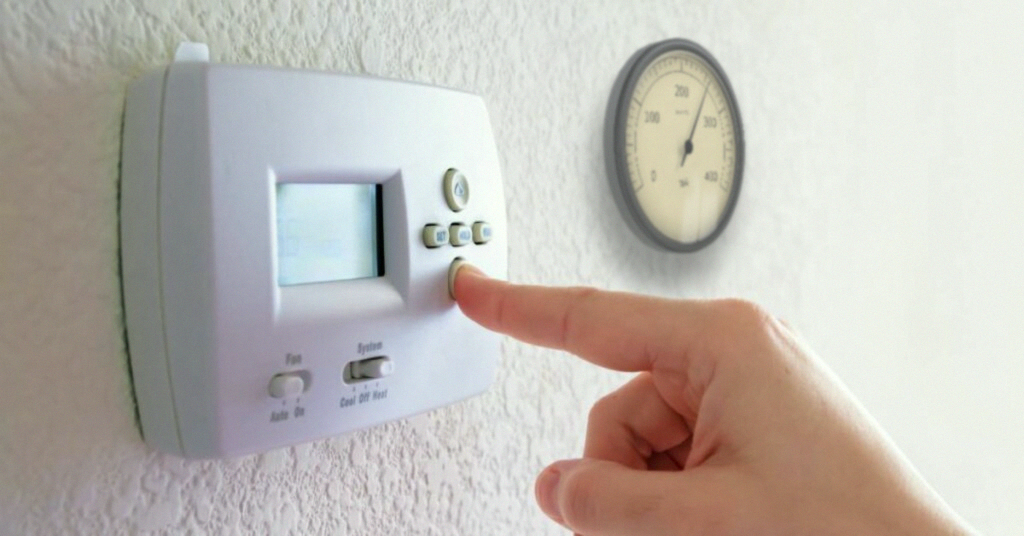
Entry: 250 mA
